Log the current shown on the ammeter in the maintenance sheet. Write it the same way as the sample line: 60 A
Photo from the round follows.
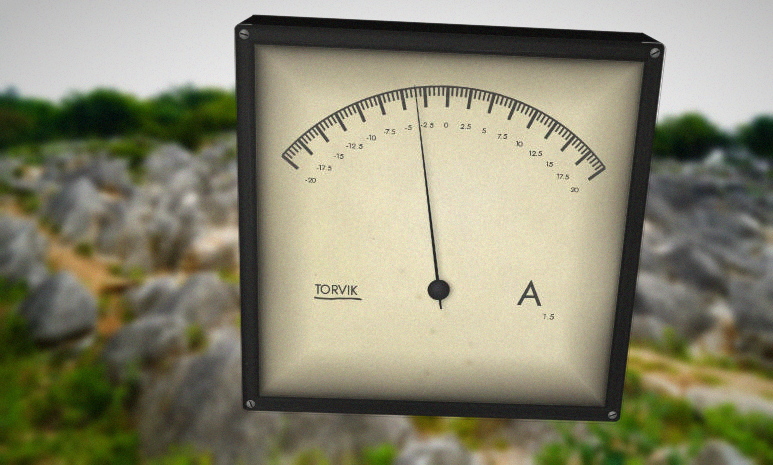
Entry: -3.5 A
